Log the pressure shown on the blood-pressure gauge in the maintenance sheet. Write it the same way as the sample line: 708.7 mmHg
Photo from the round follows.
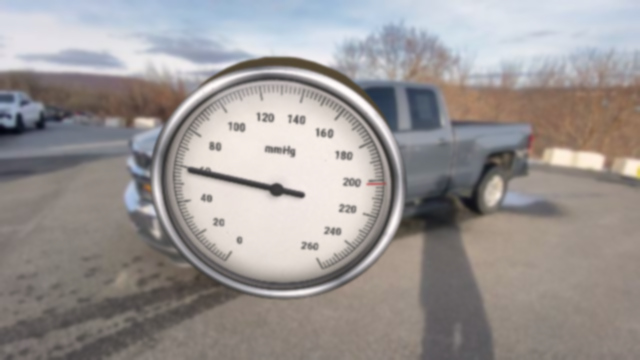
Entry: 60 mmHg
